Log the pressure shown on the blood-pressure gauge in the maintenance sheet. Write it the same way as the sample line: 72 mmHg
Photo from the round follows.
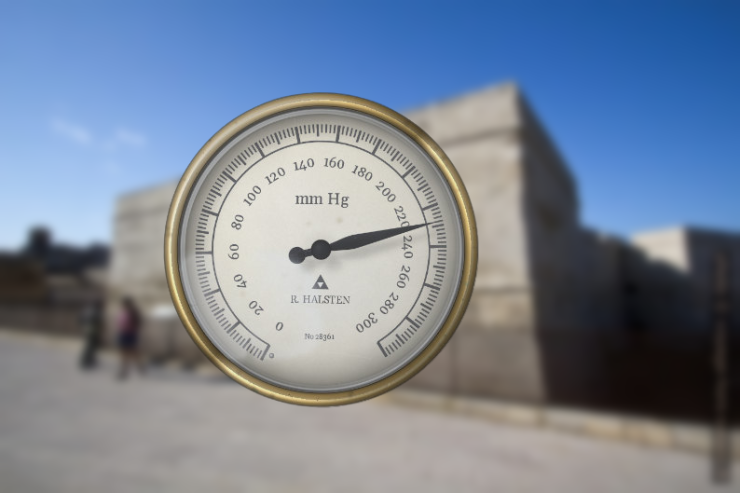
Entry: 228 mmHg
